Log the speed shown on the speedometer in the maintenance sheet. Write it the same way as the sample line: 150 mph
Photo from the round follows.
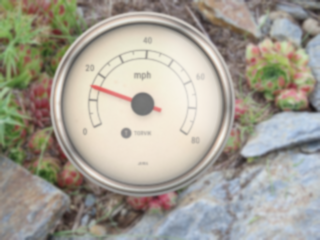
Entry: 15 mph
